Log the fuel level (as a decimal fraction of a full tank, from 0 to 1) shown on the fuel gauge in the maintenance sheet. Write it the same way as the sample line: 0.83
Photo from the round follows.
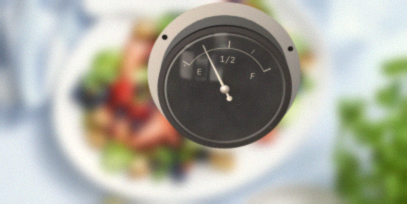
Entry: 0.25
